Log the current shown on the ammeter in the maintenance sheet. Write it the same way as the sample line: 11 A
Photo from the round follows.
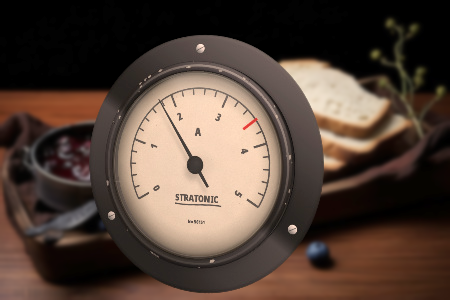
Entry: 1.8 A
